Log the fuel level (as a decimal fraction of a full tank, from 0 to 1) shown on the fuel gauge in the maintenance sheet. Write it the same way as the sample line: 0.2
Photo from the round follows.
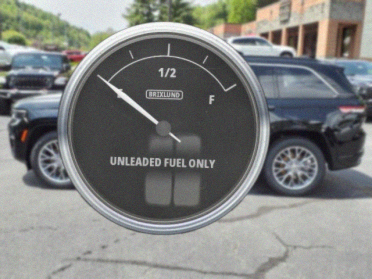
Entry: 0
